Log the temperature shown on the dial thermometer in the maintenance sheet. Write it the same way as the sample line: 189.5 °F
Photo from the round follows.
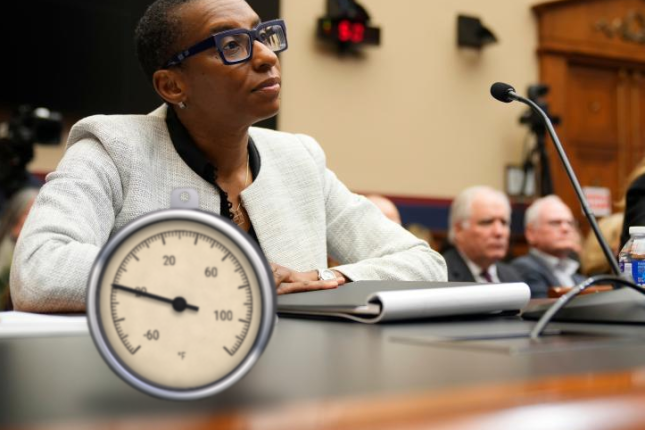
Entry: -20 °F
